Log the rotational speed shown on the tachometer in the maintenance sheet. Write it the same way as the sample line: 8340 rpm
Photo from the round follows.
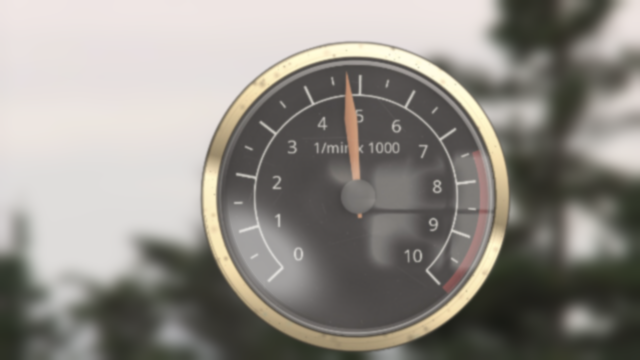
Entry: 4750 rpm
